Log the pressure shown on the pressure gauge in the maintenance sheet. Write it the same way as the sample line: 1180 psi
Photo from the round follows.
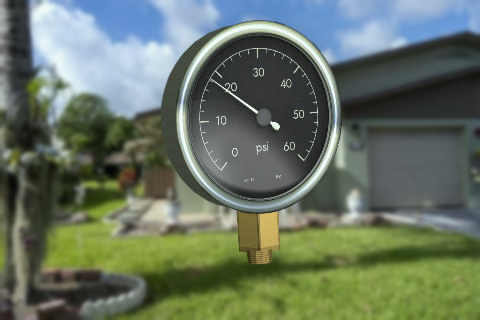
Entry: 18 psi
